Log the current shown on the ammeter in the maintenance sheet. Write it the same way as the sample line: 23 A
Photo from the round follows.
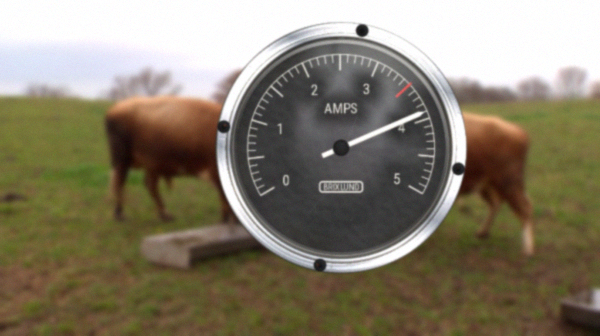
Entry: 3.9 A
